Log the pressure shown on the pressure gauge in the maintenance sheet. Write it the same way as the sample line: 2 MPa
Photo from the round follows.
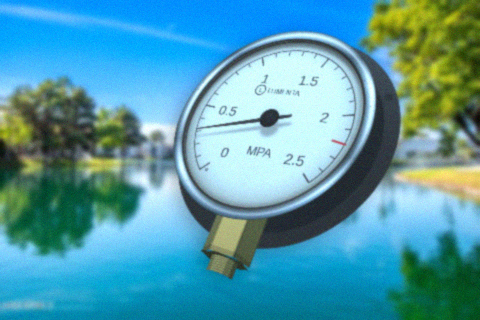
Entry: 0.3 MPa
